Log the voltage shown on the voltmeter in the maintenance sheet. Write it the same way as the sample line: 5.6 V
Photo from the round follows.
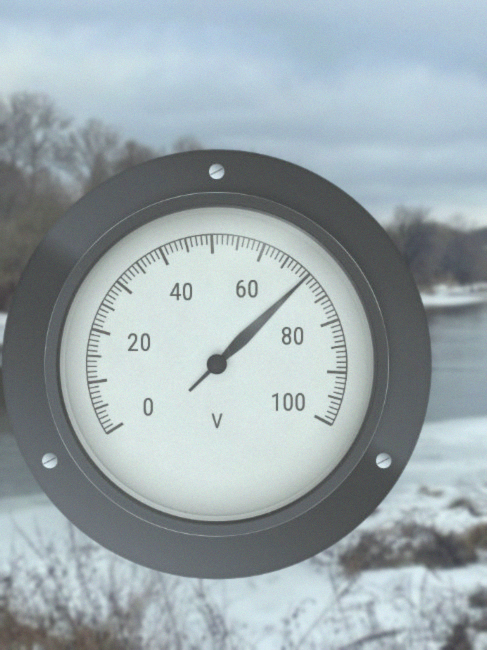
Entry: 70 V
